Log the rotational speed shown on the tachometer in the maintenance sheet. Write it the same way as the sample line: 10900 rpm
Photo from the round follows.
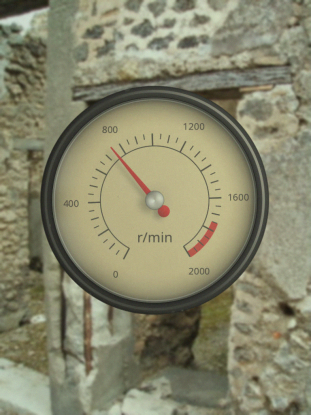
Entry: 750 rpm
